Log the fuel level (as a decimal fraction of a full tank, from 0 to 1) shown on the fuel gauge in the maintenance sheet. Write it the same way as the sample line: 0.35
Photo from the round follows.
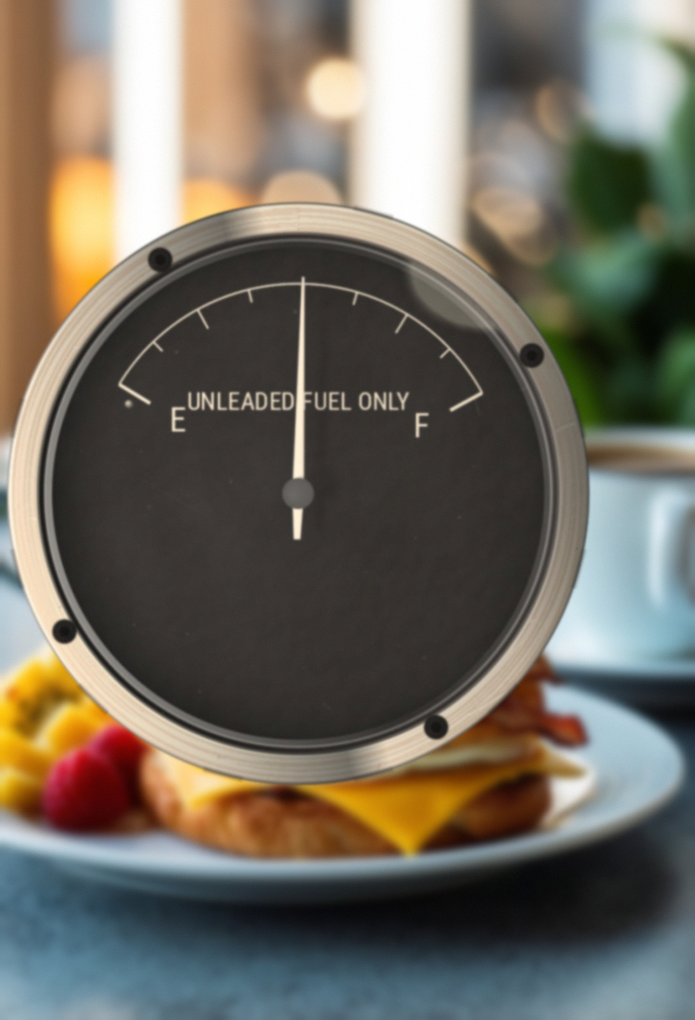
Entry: 0.5
